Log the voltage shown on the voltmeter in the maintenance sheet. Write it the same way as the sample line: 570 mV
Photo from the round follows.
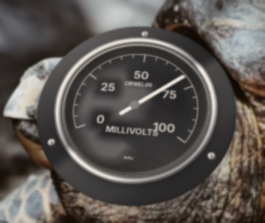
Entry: 70 mV
